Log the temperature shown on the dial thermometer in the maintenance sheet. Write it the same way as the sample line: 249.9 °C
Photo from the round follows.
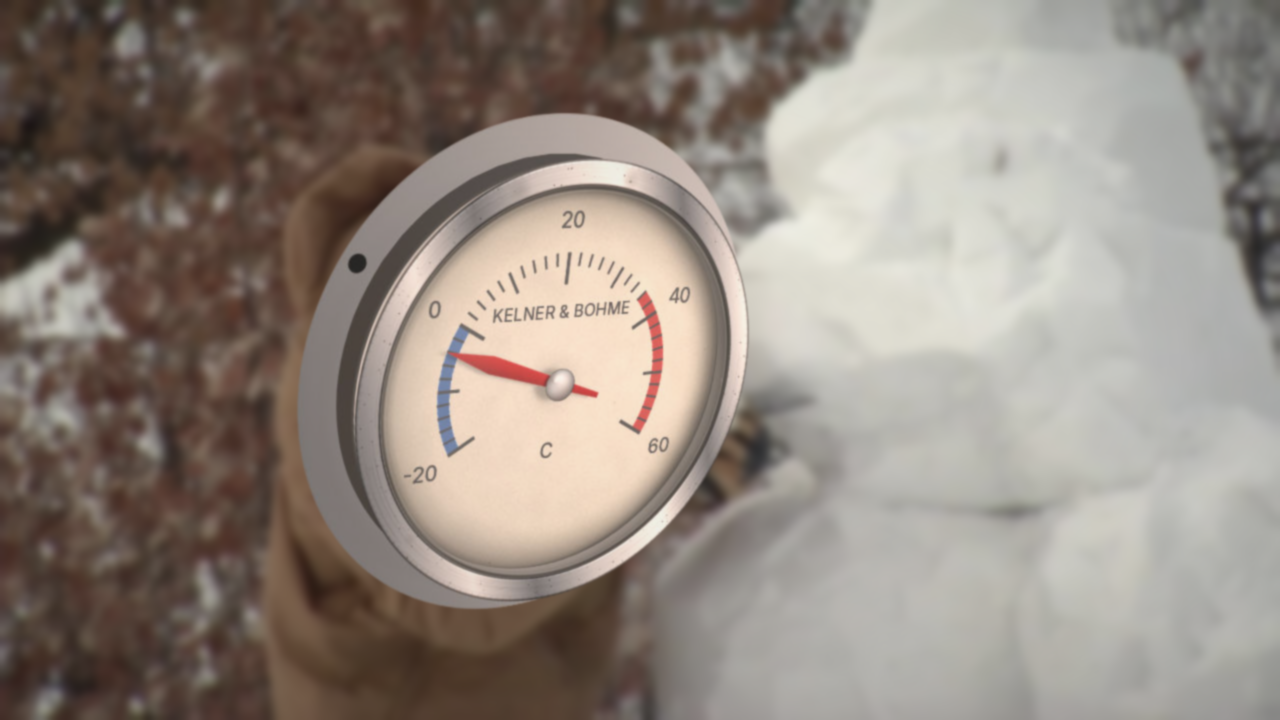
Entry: -4 °C
